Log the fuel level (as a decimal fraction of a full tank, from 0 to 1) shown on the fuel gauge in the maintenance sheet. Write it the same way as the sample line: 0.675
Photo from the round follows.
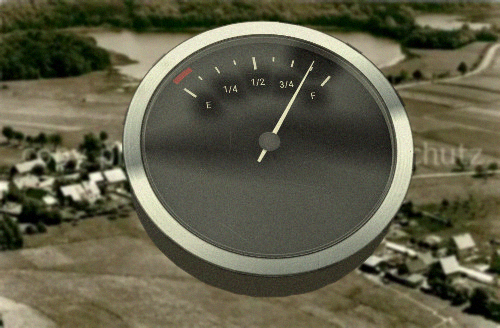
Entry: 0.875
